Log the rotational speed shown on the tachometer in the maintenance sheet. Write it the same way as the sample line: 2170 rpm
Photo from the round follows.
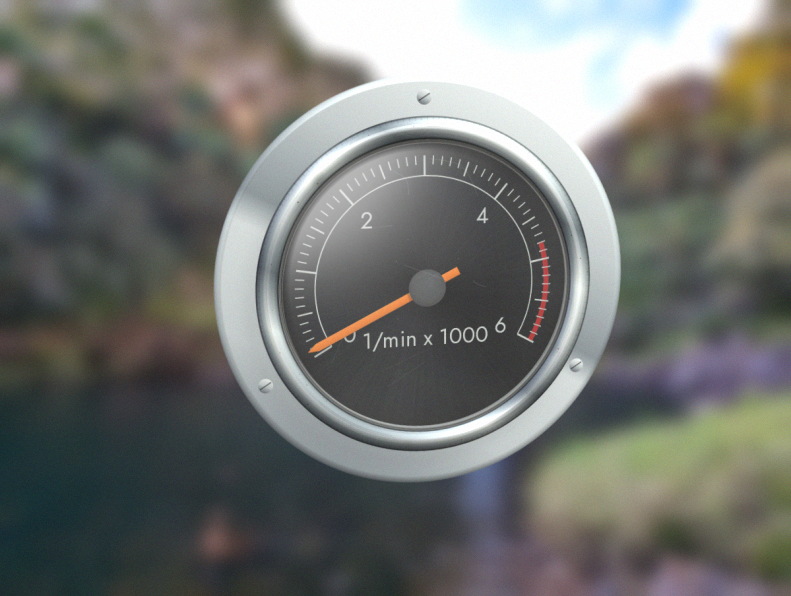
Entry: 100 rpm
